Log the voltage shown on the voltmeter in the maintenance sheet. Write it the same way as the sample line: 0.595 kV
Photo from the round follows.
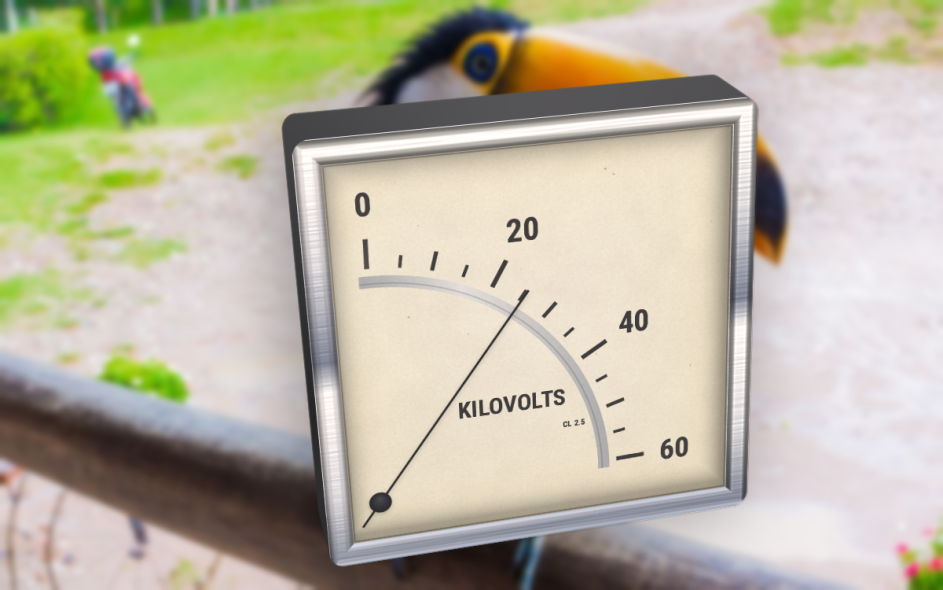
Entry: 25 kV
